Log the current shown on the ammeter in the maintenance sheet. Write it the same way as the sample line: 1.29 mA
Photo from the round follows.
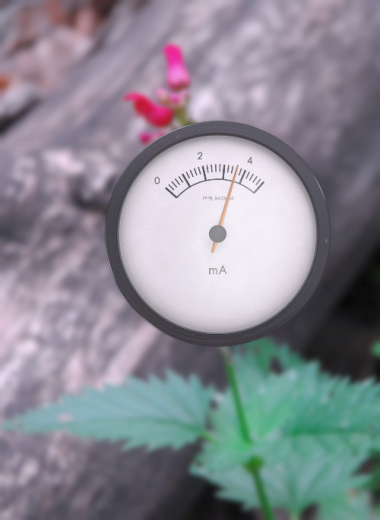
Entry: 3.6 mA
